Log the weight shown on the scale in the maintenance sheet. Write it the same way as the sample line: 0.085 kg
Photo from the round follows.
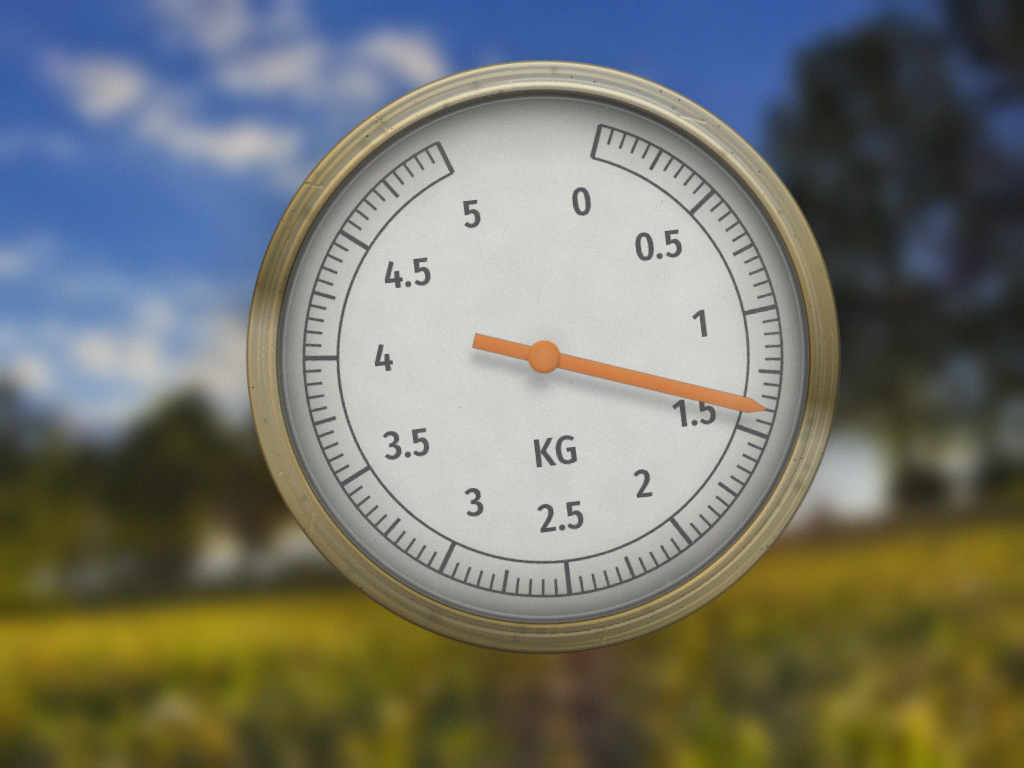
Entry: 1.4 kg
